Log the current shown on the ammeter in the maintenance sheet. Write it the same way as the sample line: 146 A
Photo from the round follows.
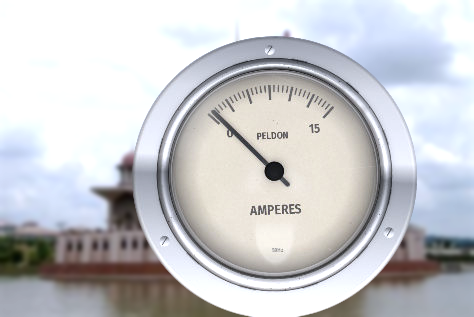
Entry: 0.5 A
